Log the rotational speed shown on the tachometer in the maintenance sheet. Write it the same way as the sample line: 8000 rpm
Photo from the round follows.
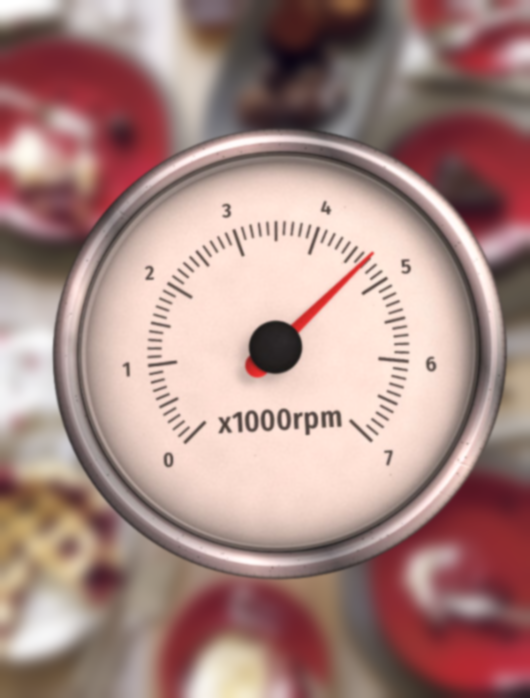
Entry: 4700 rpm
